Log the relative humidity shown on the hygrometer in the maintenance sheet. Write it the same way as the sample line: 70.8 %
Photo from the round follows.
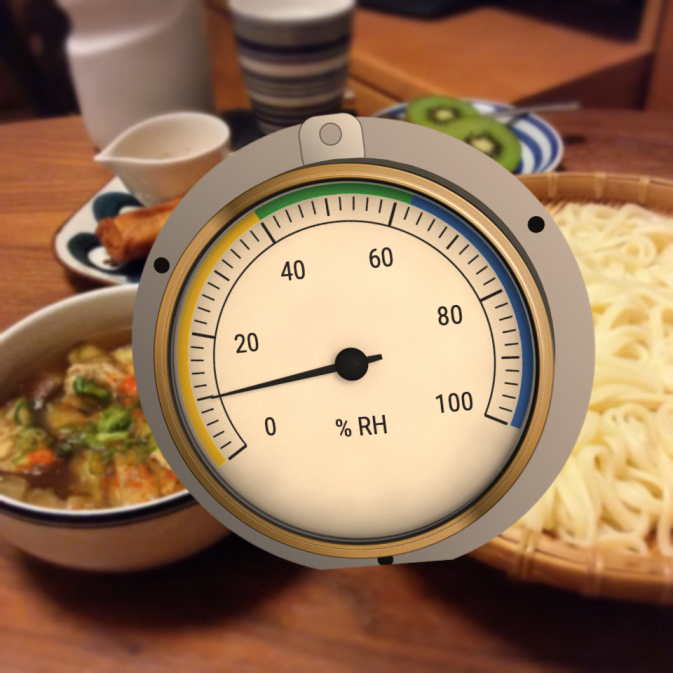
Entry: 10 %
